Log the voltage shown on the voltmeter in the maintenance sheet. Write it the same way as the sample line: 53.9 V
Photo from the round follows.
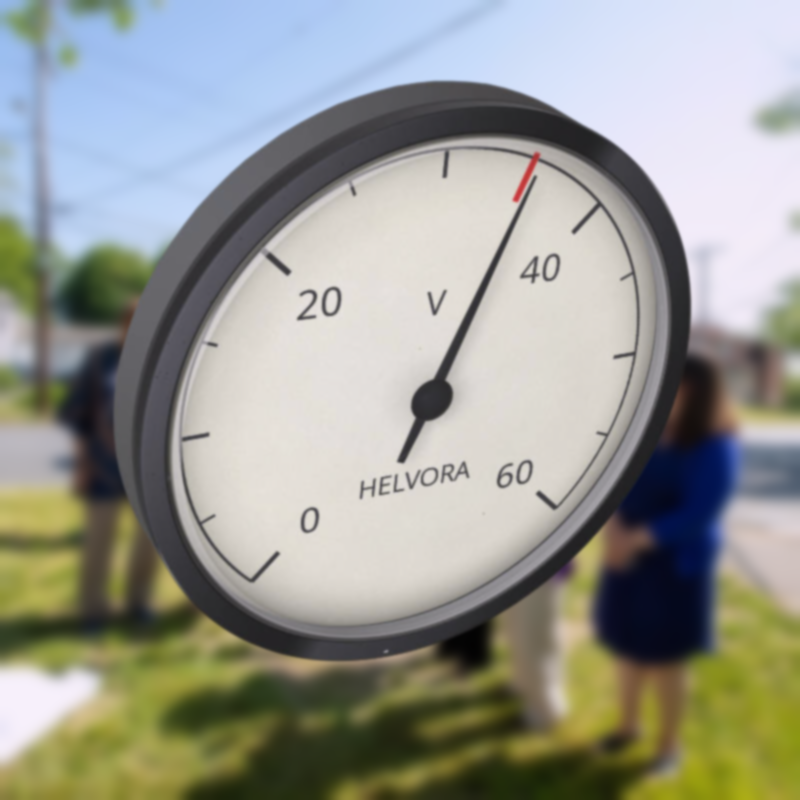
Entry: 35 V
